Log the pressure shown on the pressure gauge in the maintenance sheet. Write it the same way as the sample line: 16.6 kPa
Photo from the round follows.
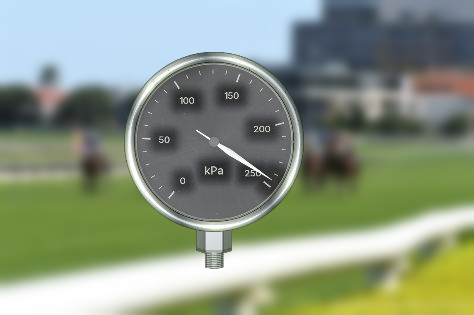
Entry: 245 kPa
